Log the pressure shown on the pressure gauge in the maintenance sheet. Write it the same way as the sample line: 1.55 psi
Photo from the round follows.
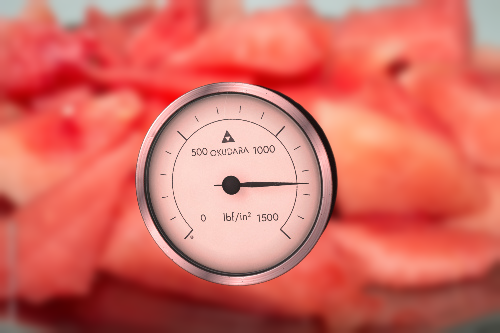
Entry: 1250 psi
